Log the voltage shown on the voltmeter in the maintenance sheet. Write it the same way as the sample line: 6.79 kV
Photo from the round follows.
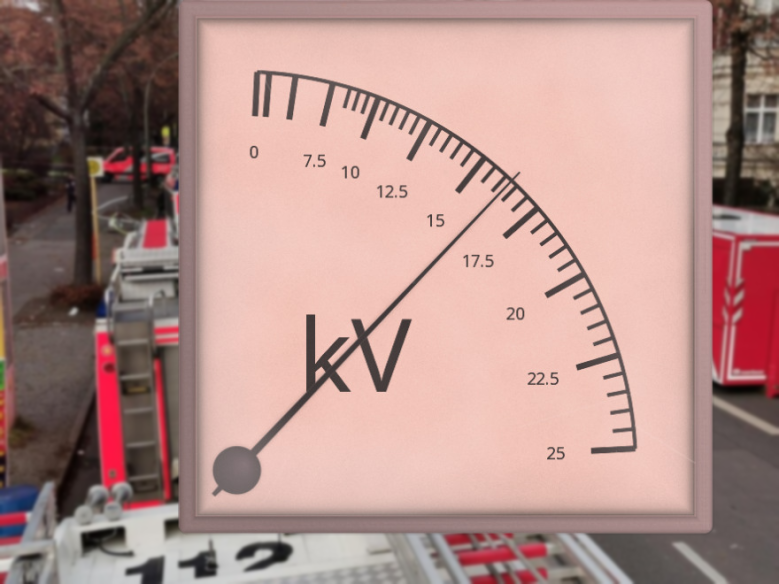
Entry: 16.25 kV
